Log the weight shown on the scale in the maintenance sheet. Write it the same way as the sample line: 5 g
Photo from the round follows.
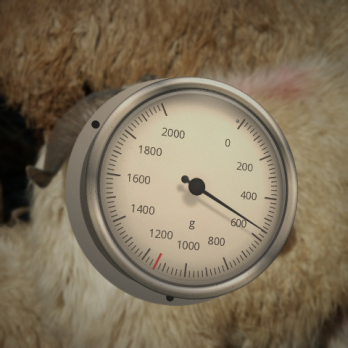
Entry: 560 g
